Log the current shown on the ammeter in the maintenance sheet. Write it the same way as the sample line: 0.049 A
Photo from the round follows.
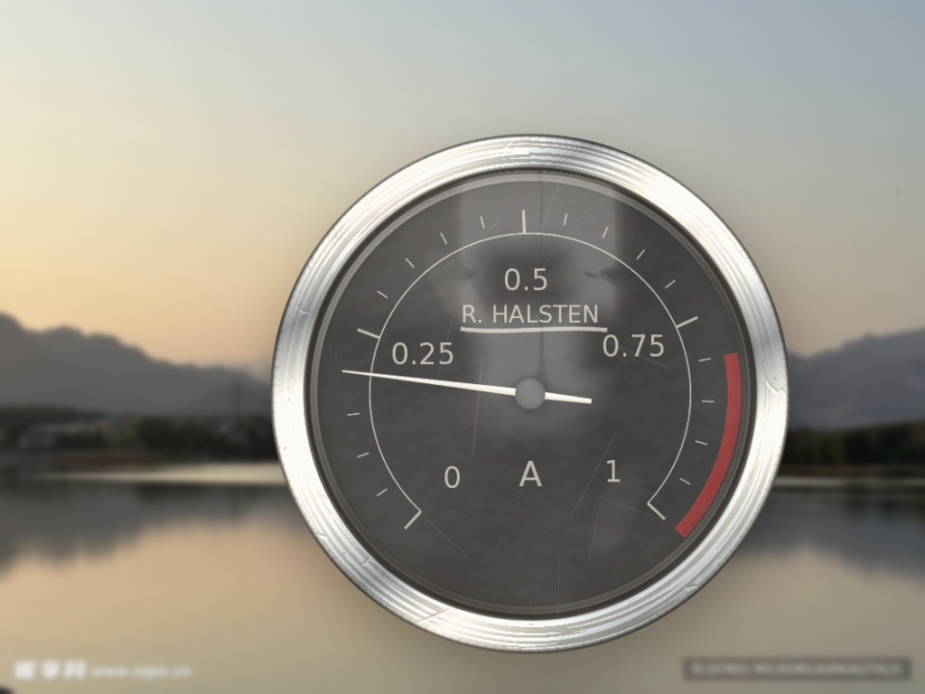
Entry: 0.2 A
